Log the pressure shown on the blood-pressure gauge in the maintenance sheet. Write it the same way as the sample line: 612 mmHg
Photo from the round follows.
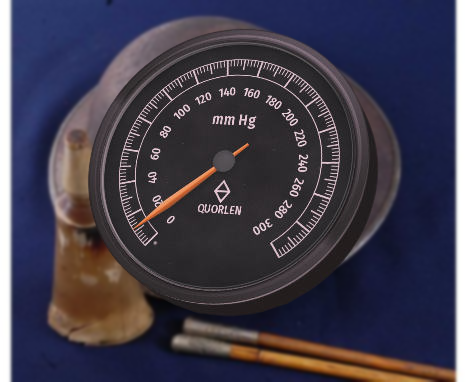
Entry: 10 mmHg
